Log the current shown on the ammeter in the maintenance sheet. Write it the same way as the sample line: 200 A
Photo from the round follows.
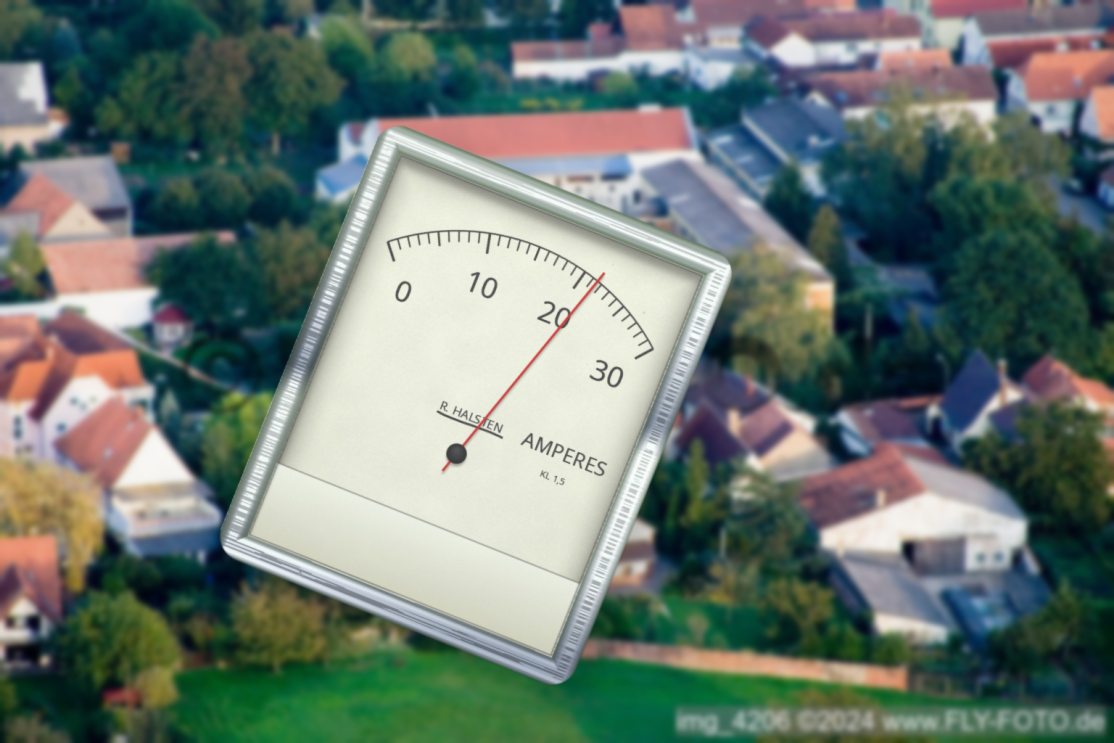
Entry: 21.5 A
